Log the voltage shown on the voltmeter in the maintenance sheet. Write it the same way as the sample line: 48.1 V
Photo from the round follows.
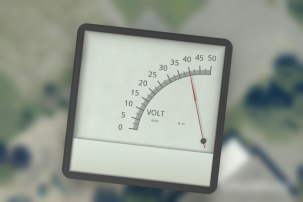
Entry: 40 V
